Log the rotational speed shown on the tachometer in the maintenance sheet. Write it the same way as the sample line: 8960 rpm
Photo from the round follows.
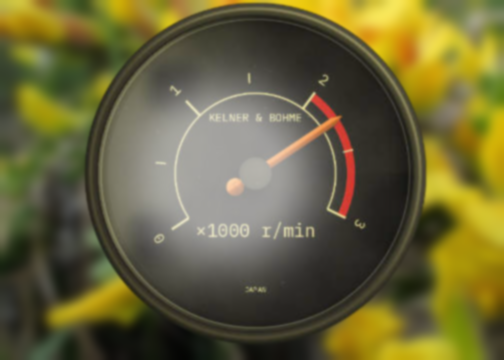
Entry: 2250 rpm
